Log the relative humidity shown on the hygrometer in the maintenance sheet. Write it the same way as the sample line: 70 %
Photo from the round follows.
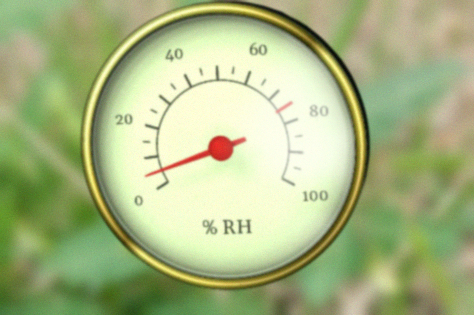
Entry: 5 %
